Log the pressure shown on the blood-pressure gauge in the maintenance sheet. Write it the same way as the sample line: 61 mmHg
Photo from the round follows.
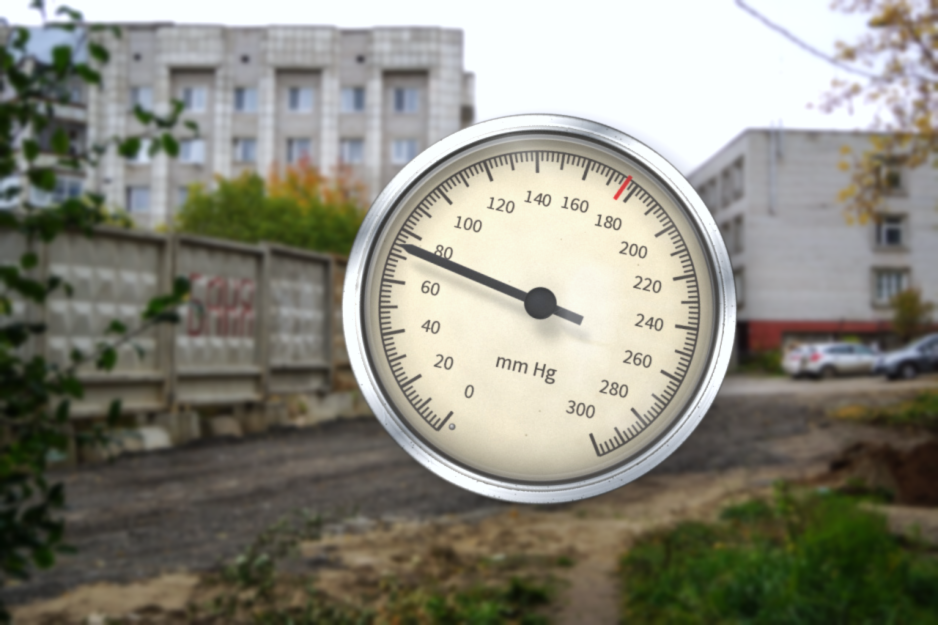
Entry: 74 mmHg
